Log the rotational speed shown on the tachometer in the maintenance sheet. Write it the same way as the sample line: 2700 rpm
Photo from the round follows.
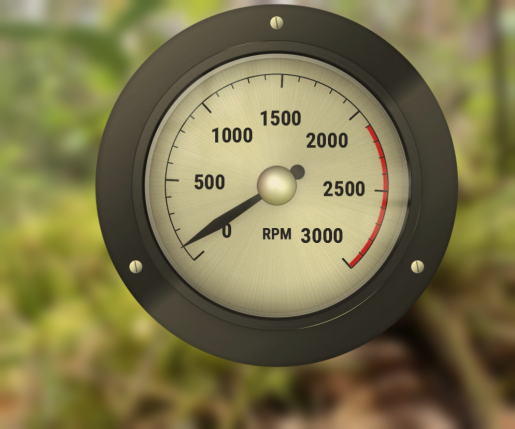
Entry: 100 rpm
